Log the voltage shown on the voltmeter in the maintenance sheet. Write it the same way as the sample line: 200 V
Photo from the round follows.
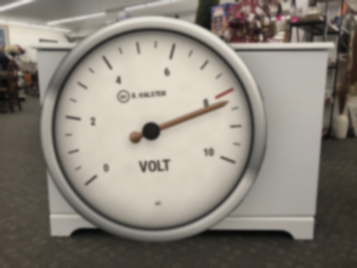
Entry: 8.25 V
